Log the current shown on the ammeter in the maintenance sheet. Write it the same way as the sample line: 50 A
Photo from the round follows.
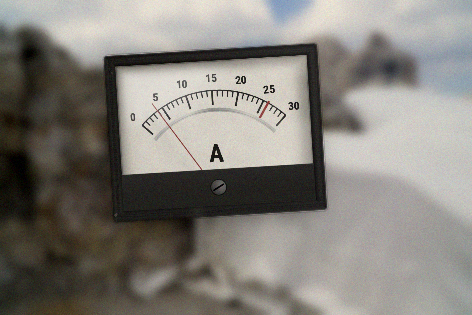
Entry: 4 A
